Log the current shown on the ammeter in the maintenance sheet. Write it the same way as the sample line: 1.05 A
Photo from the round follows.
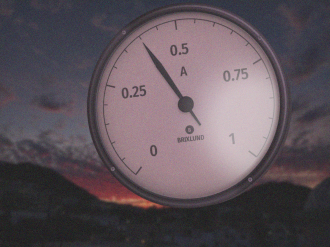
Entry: 0.4 A
